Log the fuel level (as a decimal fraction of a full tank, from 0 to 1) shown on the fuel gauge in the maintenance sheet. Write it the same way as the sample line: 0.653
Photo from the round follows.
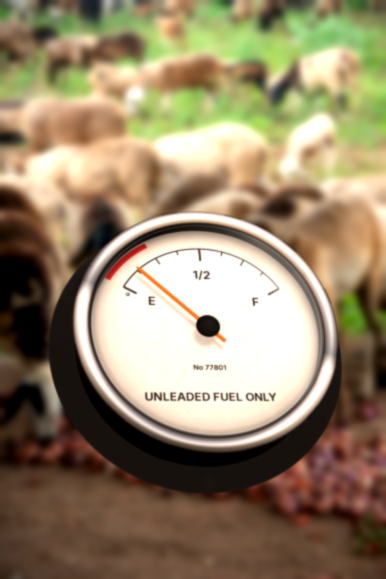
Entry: 0.125
